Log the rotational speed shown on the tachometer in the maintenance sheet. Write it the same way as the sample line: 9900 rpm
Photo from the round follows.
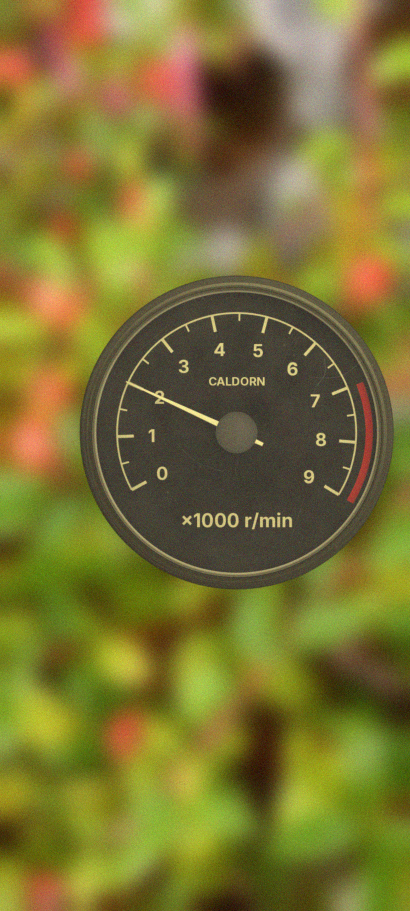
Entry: 2000 rpm
